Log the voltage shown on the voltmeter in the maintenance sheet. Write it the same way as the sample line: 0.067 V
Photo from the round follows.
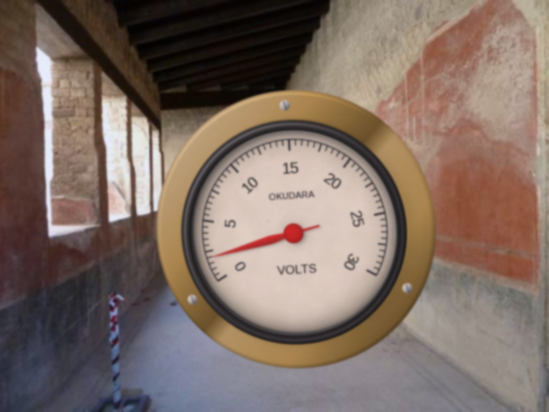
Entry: 2 V
